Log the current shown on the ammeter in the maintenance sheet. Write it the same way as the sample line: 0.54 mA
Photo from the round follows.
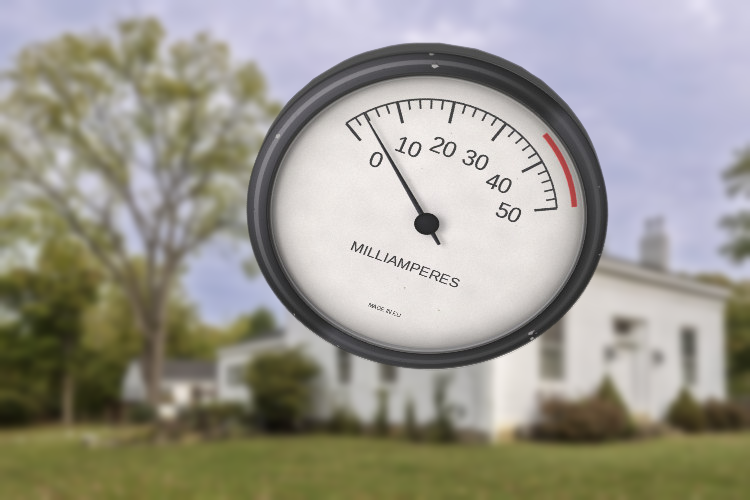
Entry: 4 mA
